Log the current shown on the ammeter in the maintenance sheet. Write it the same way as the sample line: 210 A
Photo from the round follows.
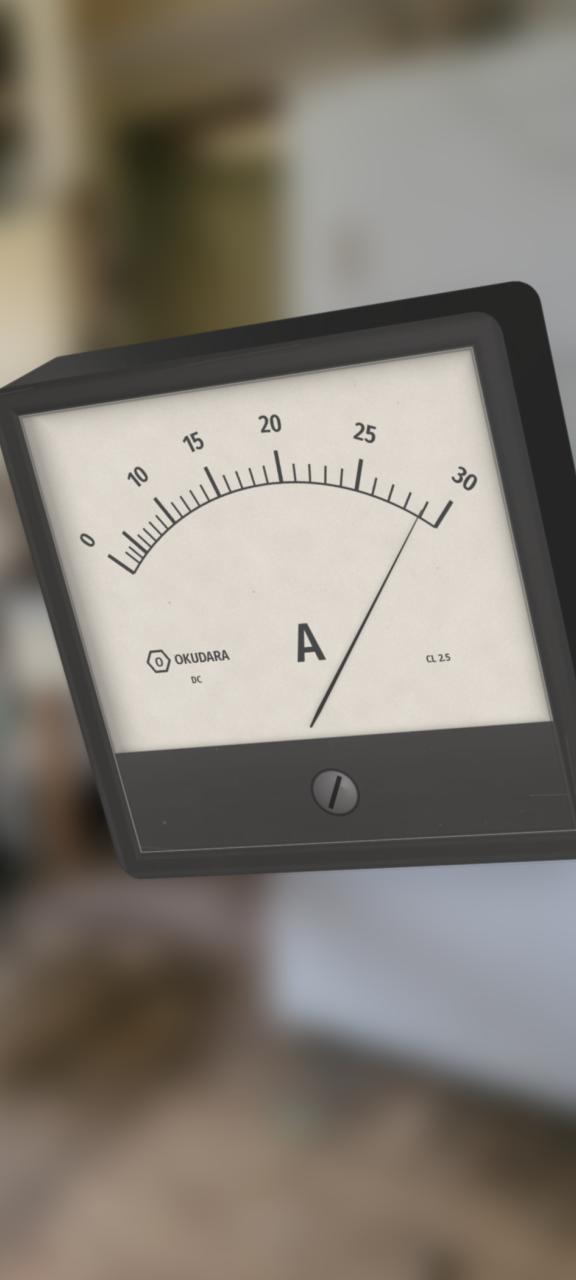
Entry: 29 A
